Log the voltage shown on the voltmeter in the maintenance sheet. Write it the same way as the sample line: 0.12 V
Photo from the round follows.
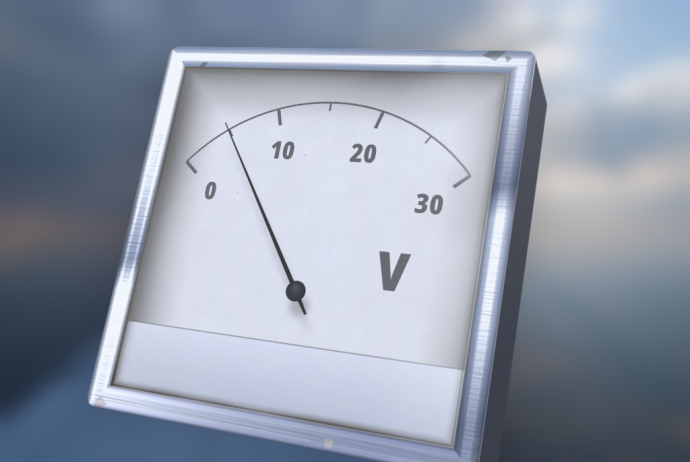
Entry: 5 V
